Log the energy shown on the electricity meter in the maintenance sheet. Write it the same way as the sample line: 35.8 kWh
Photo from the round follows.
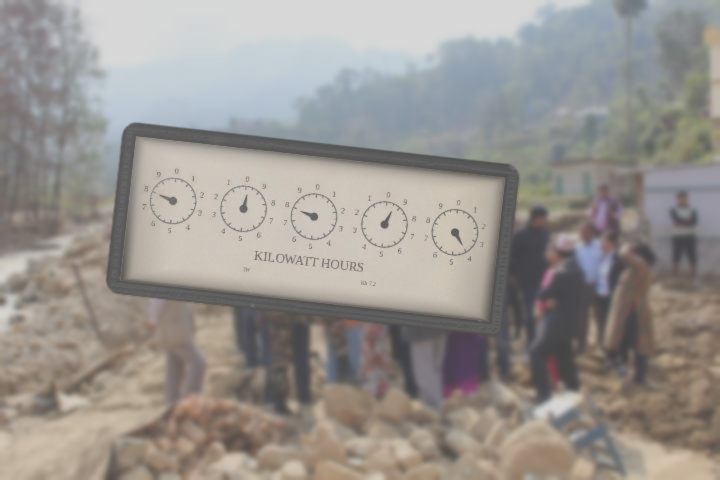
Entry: 79794 kWh
